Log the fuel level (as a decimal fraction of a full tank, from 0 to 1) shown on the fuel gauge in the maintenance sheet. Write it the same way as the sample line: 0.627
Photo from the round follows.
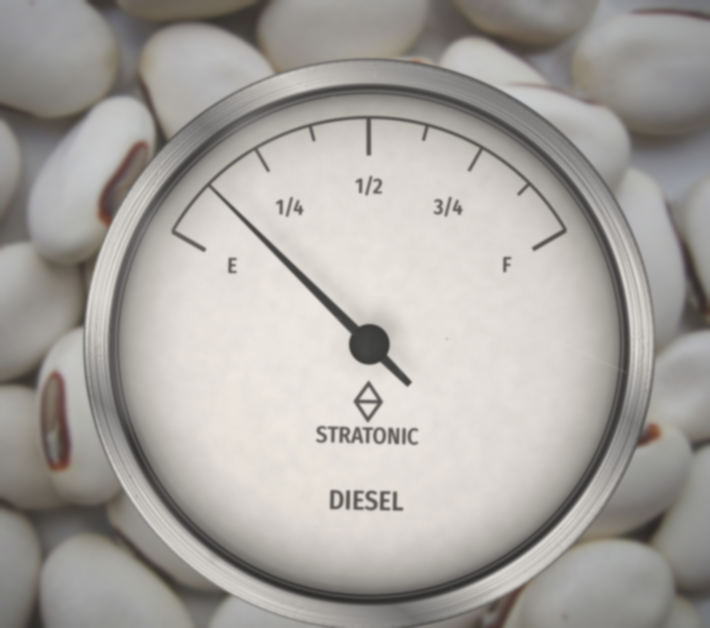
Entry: 0.125
